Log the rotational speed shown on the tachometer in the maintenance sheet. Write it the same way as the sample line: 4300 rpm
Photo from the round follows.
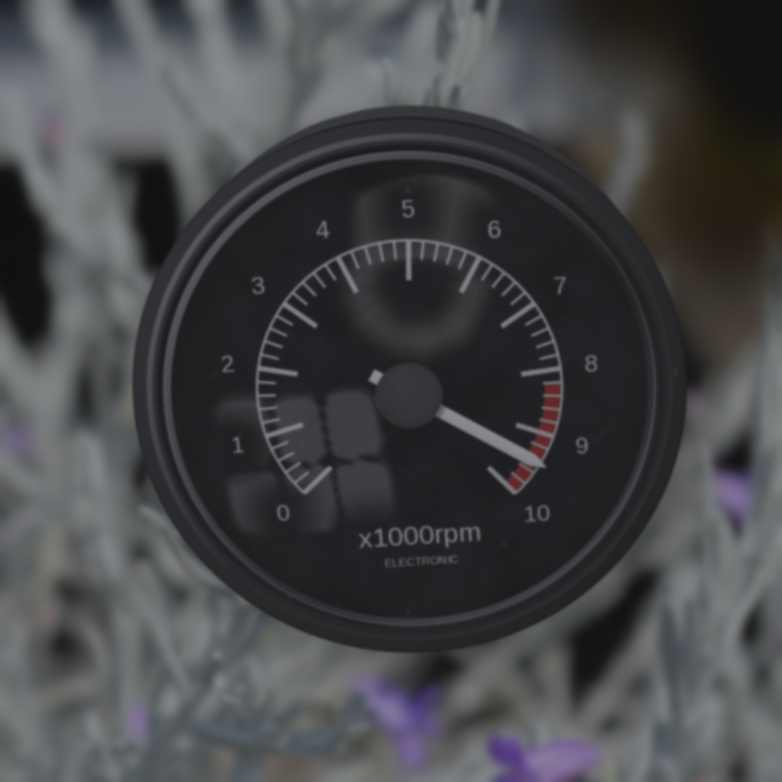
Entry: 9400 rpm
